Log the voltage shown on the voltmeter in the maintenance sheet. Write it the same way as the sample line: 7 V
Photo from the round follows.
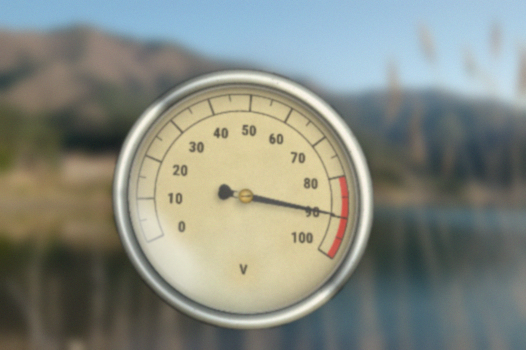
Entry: 90 V
